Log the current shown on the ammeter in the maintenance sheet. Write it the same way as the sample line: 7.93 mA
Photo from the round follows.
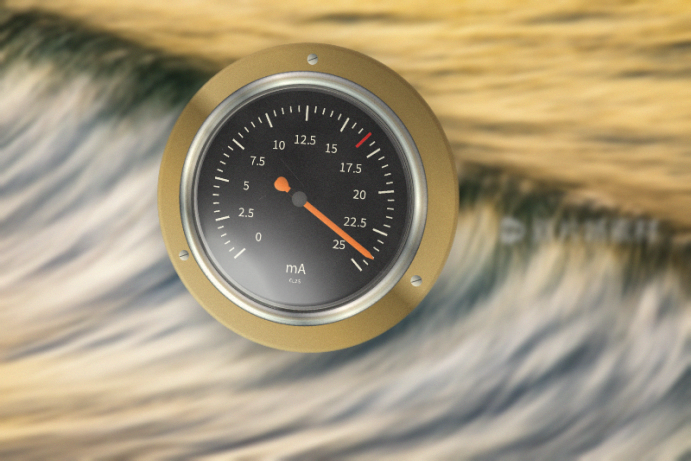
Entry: 24 mA
